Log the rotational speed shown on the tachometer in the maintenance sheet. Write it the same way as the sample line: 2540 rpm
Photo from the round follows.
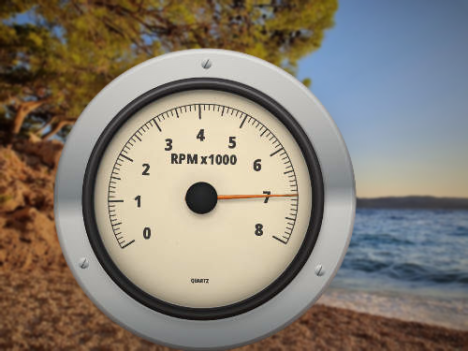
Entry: 7000 rpm
